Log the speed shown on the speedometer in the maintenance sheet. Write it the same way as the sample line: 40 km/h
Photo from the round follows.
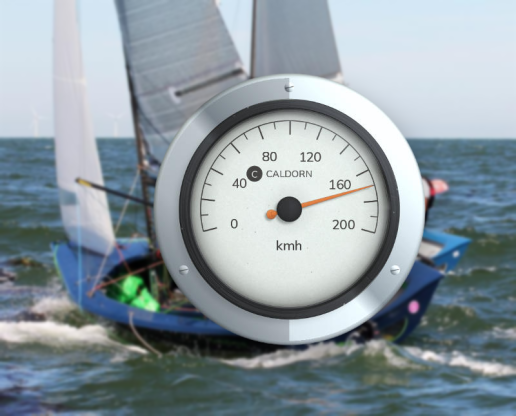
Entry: 170 km/h
